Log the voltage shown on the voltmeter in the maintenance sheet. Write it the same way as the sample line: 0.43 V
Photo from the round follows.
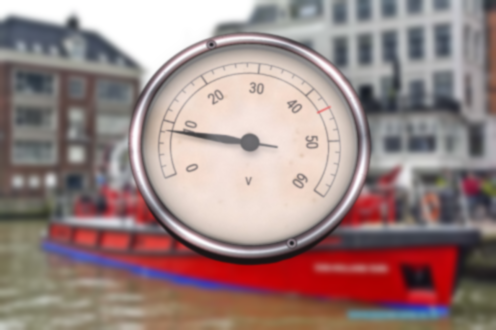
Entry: 8 V
